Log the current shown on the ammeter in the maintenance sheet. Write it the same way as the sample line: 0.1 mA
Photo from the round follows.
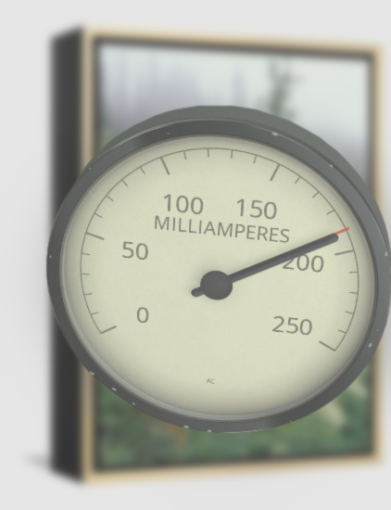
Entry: 190 mA
